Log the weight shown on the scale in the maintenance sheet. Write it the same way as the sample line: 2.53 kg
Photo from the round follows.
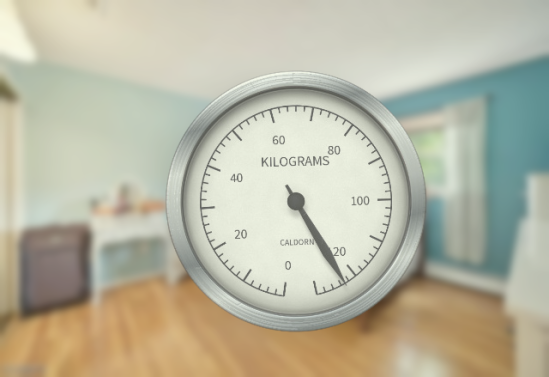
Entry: 123 kg
